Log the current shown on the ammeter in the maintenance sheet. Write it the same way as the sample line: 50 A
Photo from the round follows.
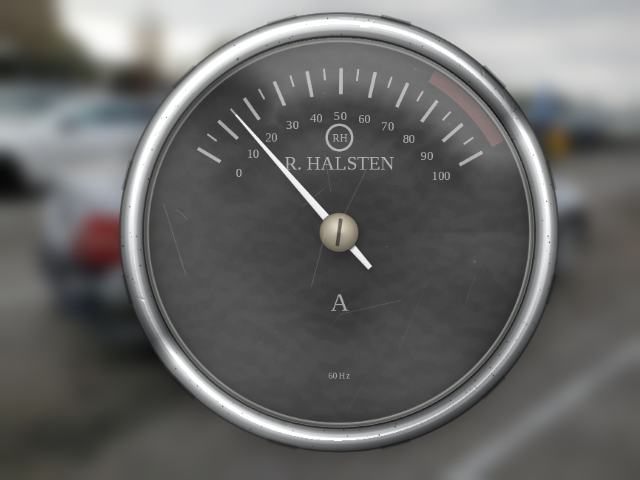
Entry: 15 A
